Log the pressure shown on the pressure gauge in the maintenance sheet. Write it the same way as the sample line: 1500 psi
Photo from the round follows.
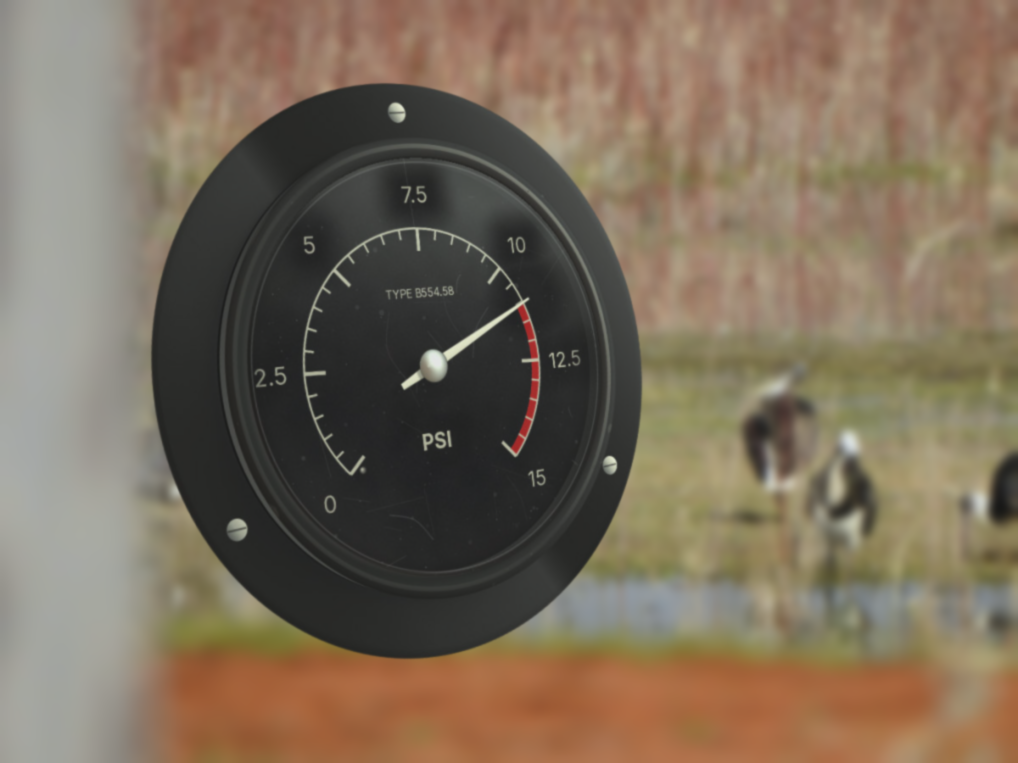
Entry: 11 psi
